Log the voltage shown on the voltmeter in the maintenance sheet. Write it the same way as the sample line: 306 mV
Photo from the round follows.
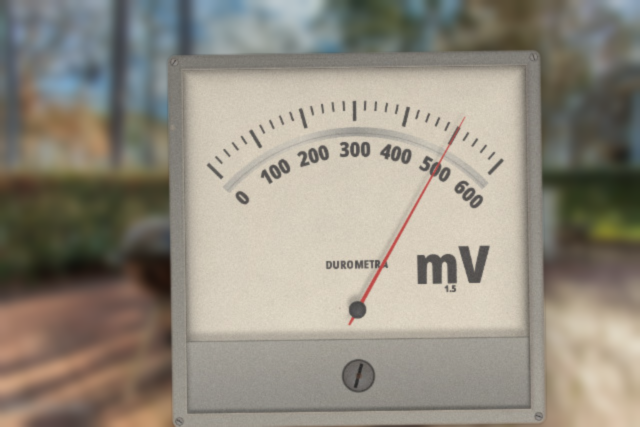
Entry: 500 mV
